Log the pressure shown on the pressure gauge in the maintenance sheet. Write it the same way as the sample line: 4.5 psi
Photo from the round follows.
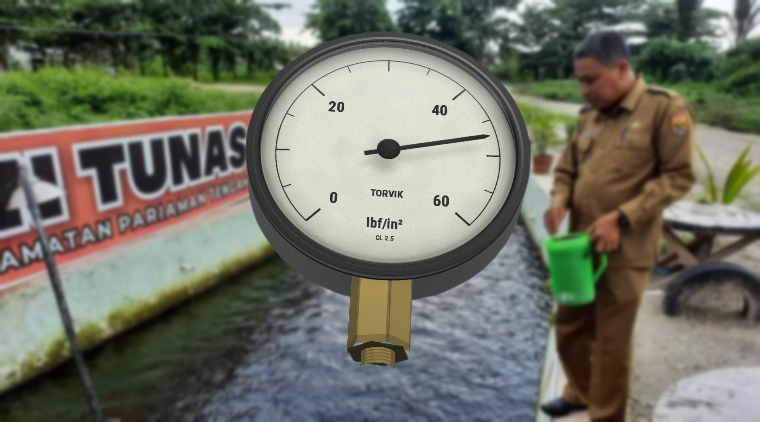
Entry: 47.5 psi
